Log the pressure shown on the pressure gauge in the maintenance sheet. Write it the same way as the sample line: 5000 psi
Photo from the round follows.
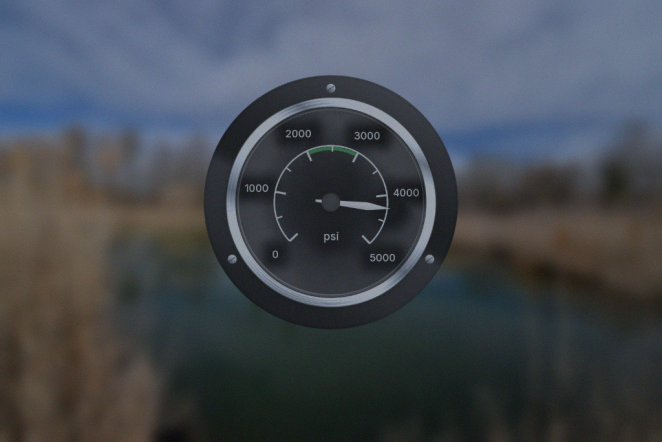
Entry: 4250 psi
